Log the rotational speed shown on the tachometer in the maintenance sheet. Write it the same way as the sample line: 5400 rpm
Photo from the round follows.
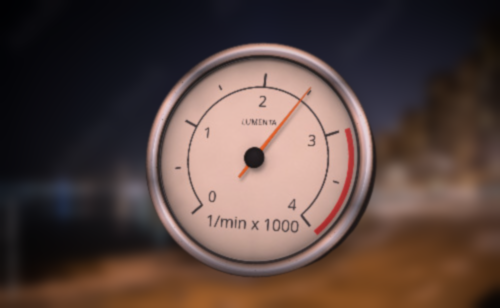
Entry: 2500 rpm
